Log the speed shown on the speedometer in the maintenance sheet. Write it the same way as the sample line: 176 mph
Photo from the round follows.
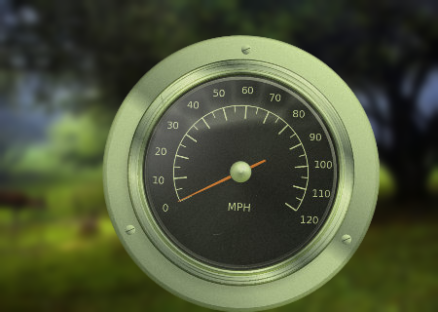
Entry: 0 mph
